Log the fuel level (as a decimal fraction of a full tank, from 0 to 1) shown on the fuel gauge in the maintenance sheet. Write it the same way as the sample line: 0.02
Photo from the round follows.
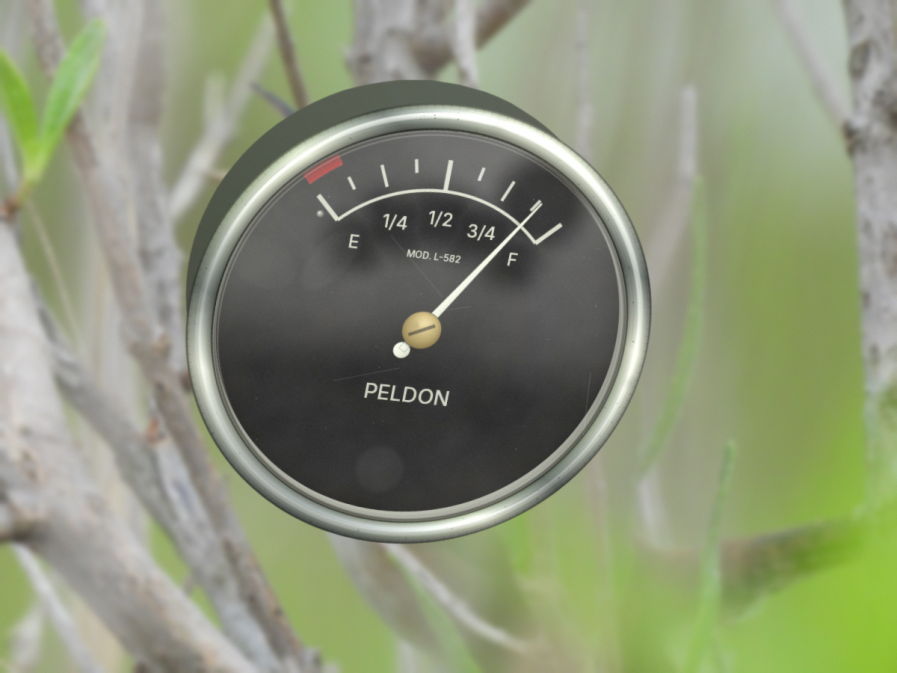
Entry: 0.875
